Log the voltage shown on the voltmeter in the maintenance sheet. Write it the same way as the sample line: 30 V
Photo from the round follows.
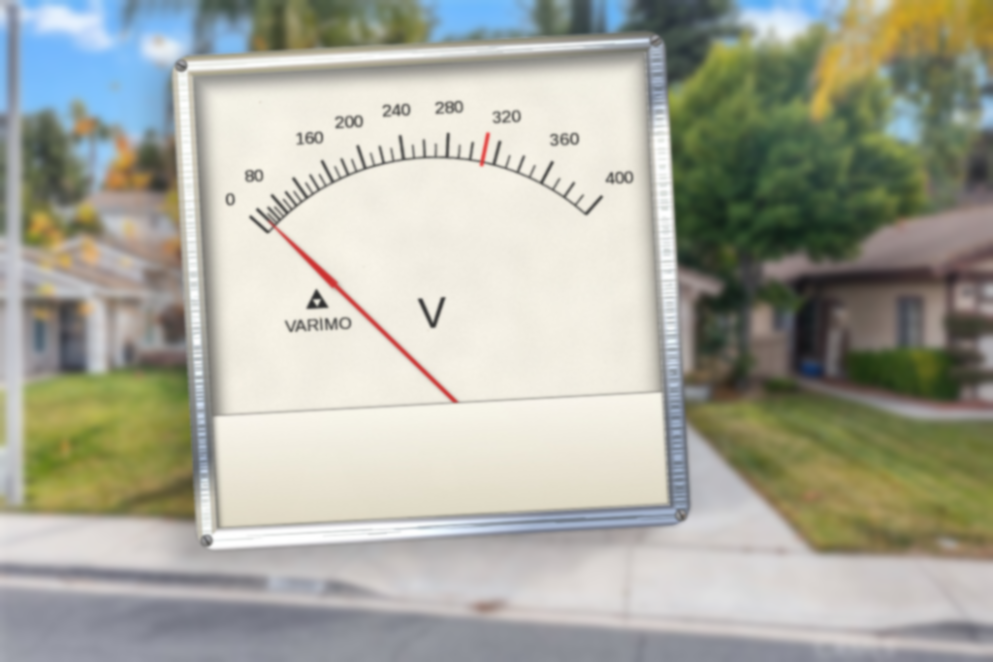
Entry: 40 V
